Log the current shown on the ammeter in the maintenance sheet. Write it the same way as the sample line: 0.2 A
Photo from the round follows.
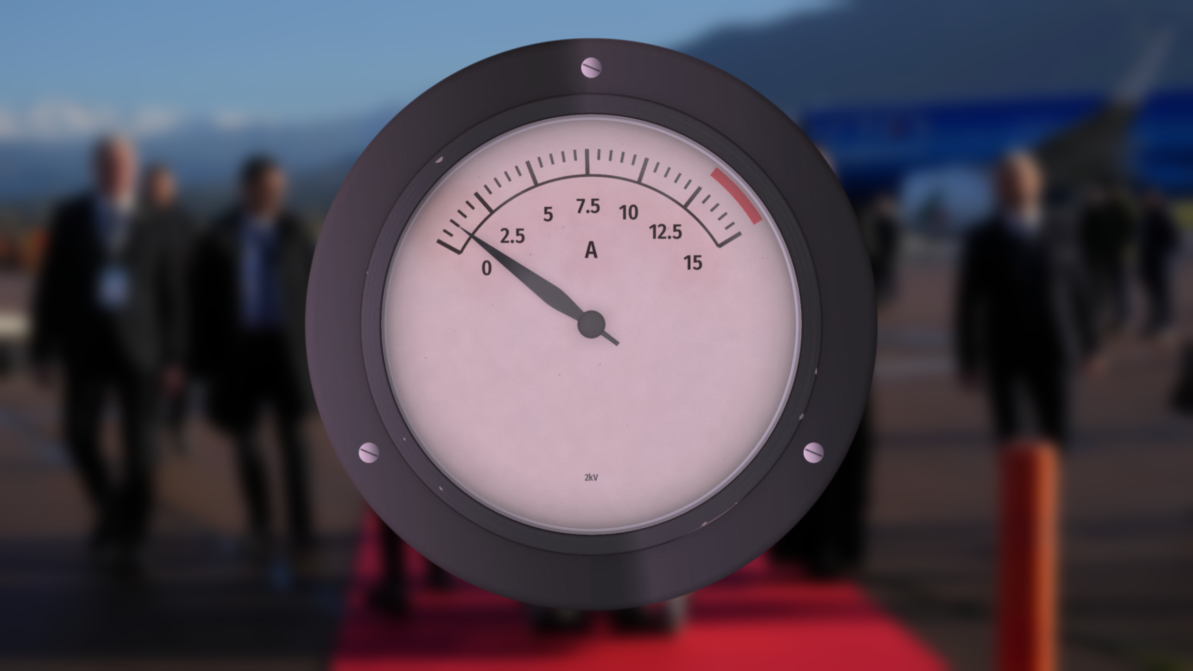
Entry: 1 A
